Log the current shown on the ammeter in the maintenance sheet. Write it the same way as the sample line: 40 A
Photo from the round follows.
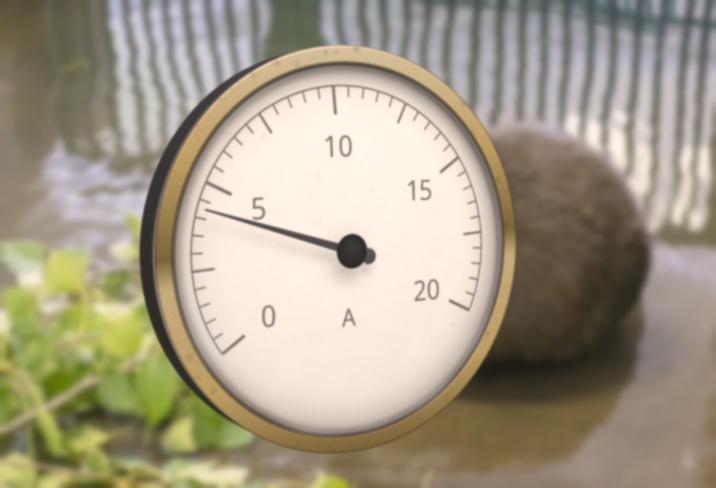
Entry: 4.25 A
